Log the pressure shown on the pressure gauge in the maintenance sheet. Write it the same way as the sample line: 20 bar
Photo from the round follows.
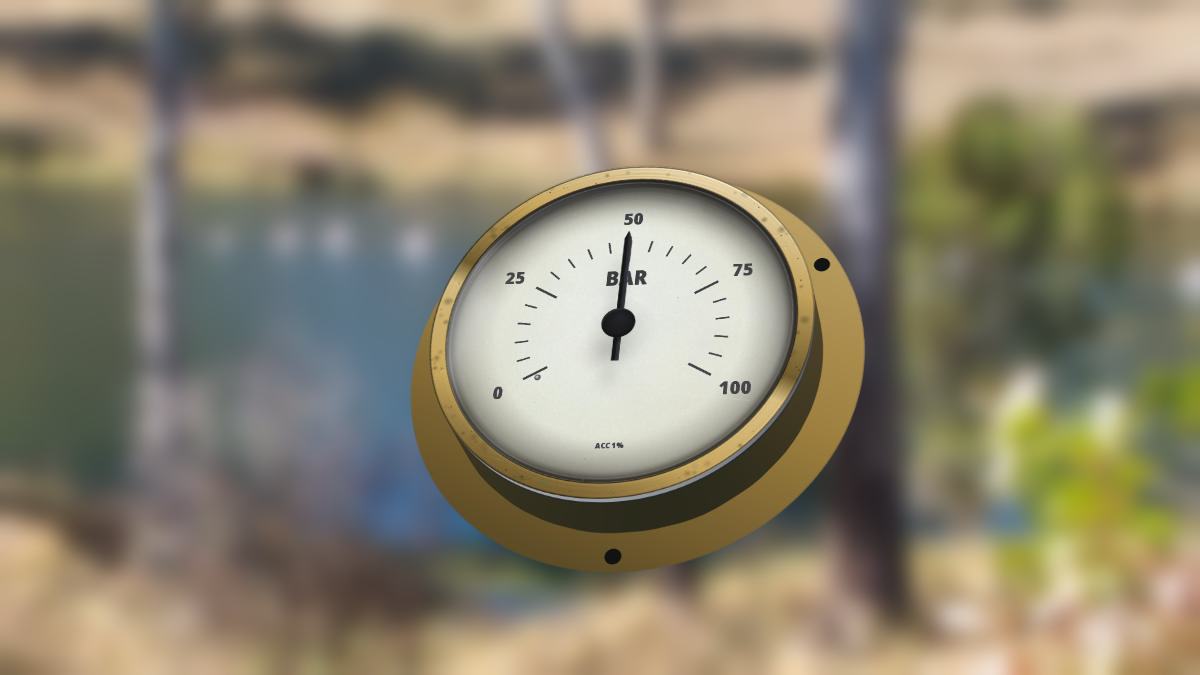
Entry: 50 bar
